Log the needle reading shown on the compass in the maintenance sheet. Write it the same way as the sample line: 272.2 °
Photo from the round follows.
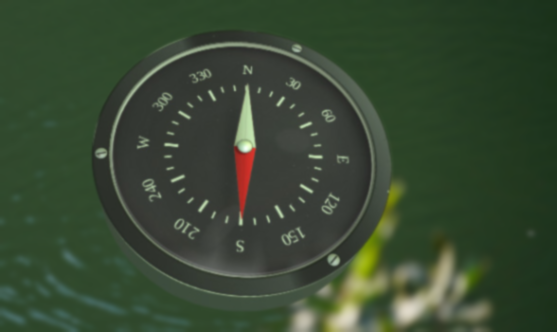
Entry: 180 °
